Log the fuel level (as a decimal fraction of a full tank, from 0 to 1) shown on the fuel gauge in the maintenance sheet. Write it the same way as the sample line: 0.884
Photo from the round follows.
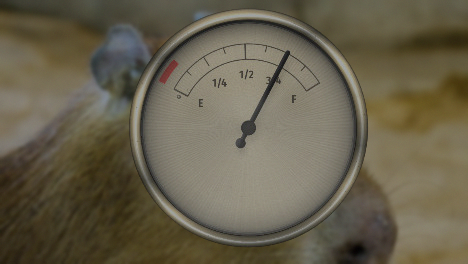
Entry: 0.75
